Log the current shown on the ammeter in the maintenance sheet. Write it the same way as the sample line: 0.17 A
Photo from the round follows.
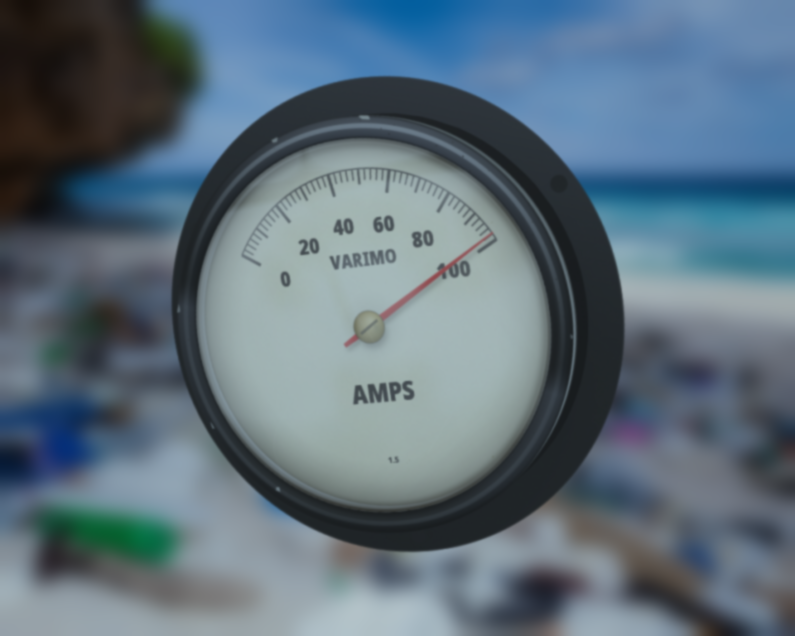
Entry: 98 A
